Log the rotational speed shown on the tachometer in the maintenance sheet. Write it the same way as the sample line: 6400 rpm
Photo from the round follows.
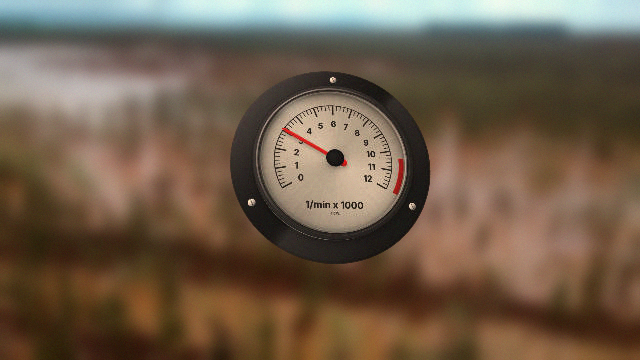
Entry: 3000 rpm
